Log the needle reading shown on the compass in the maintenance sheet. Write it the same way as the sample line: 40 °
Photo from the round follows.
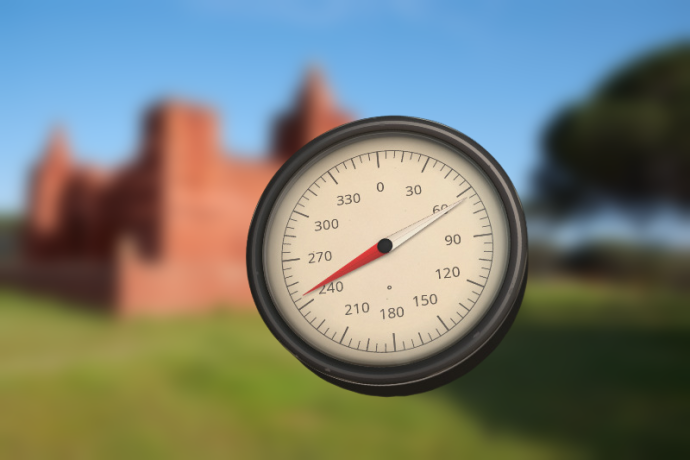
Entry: 245 °
